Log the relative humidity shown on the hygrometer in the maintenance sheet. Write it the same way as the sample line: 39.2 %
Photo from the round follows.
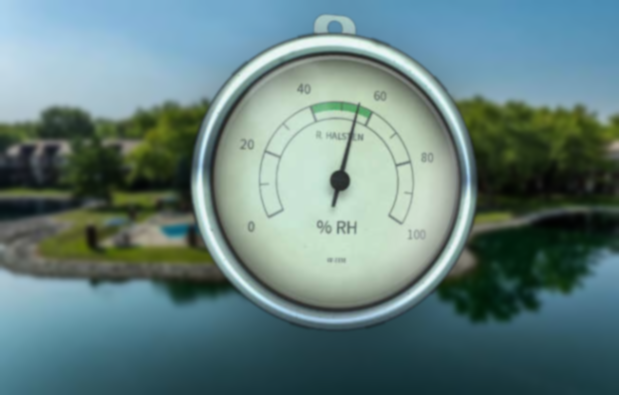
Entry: 55 %
